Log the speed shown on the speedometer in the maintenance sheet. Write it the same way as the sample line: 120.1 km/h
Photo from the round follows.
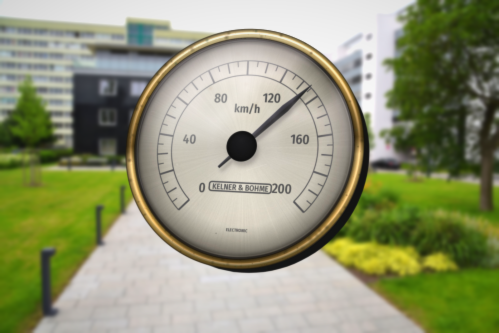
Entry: 135 km/h
